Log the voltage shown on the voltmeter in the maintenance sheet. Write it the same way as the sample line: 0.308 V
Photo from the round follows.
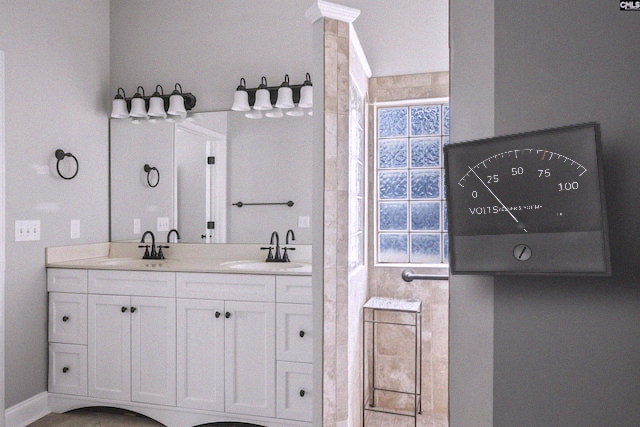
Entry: 15 V
